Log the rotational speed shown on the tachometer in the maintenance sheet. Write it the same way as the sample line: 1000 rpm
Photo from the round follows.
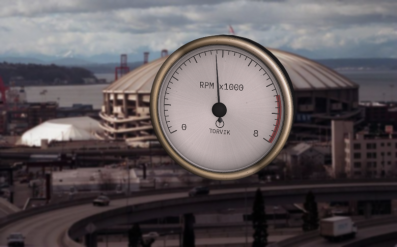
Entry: 3800 rpm
